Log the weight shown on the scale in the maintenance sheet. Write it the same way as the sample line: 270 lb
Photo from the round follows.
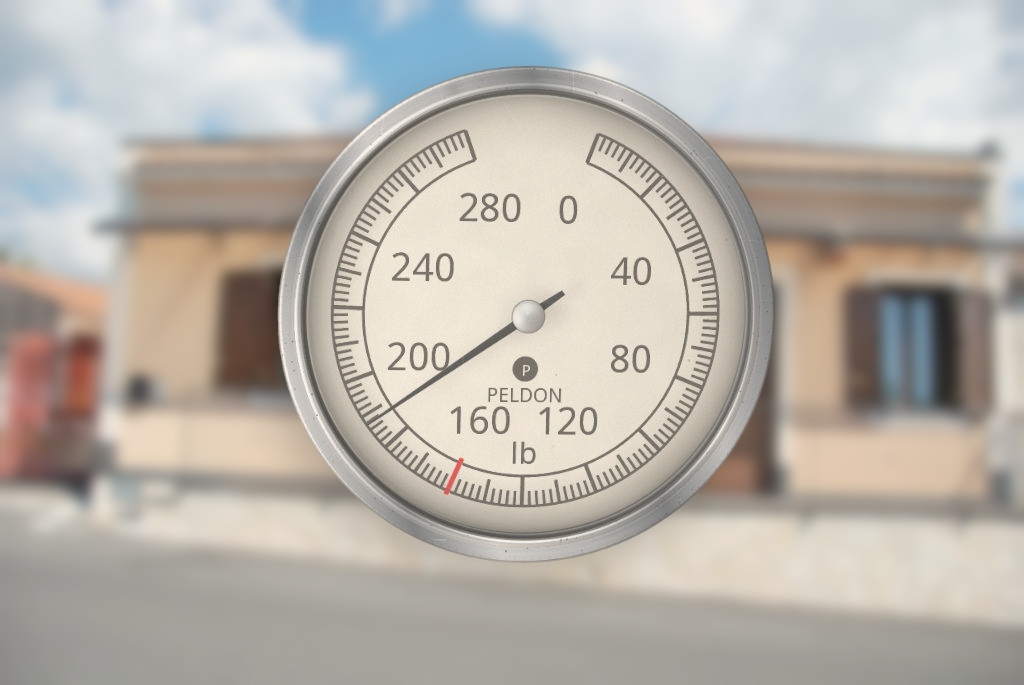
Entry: 188 lb
